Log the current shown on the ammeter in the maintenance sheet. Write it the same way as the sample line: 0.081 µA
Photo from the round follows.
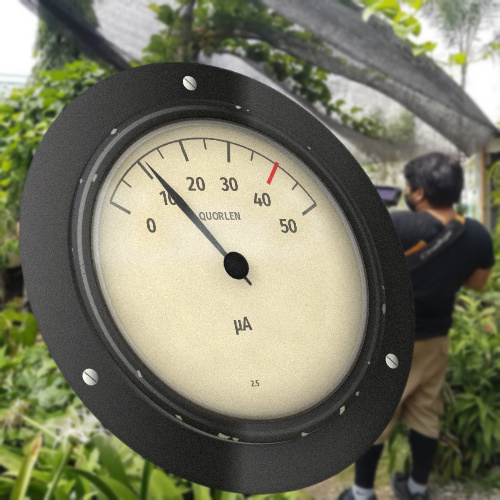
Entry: 10 µA
